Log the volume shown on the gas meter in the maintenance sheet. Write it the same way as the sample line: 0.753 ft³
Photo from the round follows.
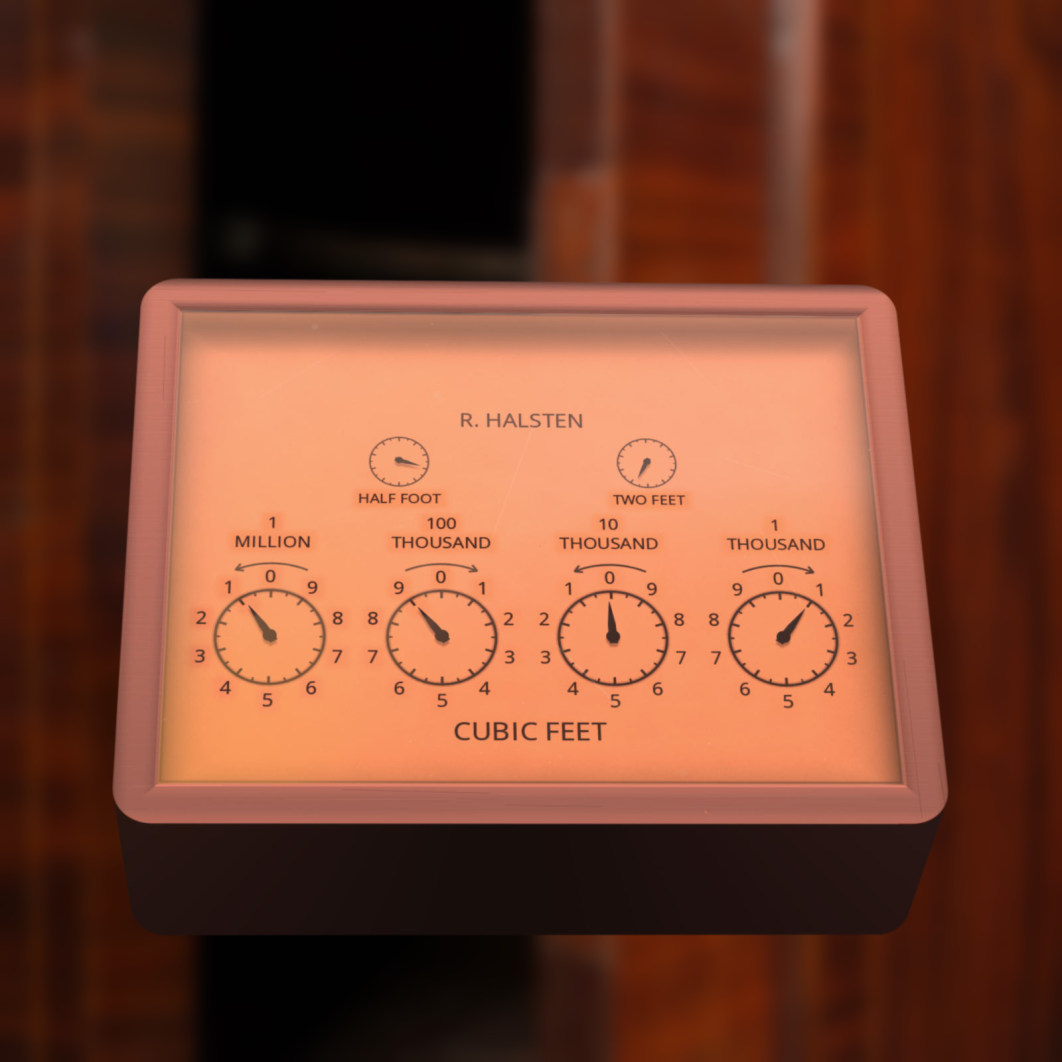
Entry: 90100 ft³
